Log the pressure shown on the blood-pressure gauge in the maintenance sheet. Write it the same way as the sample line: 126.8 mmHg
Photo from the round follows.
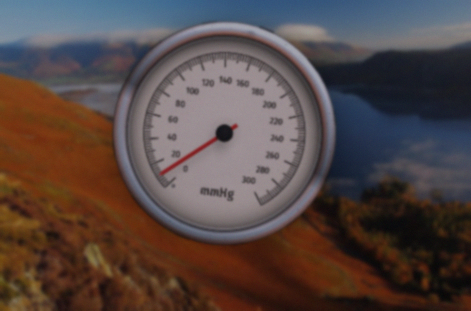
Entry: 10 mmHg
